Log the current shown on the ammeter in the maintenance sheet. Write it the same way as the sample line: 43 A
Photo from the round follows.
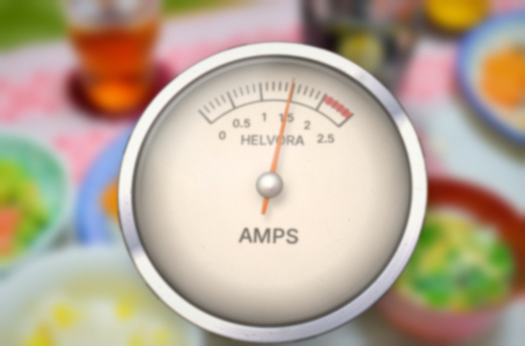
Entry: 1.5 A
